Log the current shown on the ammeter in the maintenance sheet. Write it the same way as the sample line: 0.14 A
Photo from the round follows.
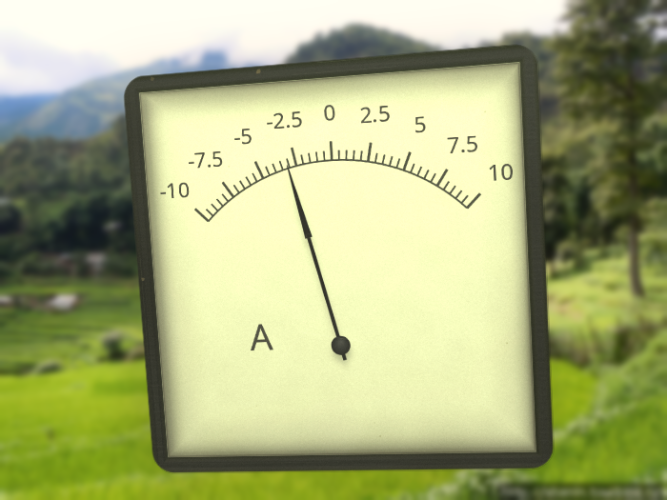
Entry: -3 A
